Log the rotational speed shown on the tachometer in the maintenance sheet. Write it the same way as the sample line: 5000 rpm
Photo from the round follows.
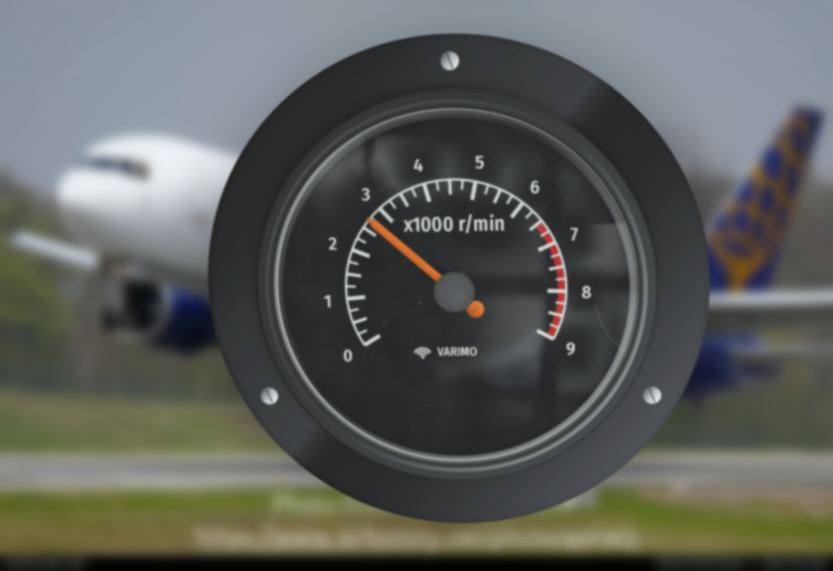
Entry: 2750 rpm
